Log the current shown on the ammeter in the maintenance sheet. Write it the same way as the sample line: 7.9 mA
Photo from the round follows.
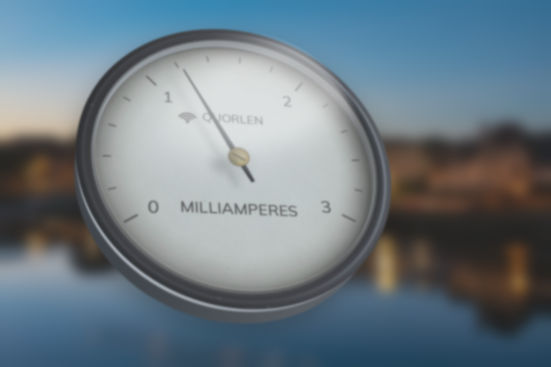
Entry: 1.2 mA
